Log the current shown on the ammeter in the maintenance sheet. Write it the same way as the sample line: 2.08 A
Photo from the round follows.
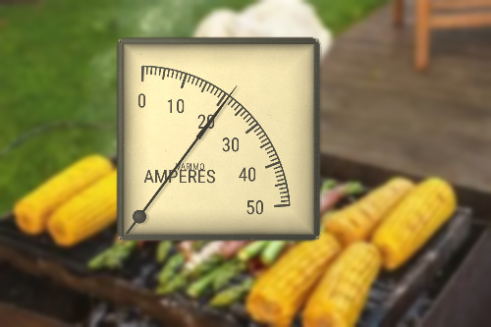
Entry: 21 A
